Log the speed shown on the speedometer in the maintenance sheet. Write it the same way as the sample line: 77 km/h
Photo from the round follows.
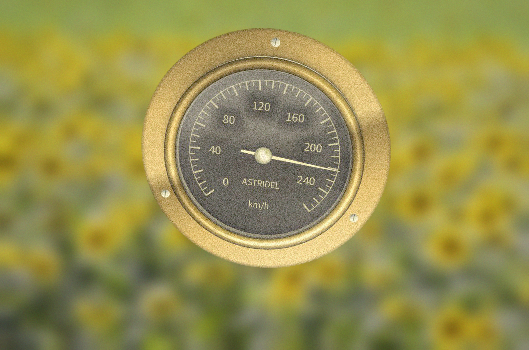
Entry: 220 km/h
